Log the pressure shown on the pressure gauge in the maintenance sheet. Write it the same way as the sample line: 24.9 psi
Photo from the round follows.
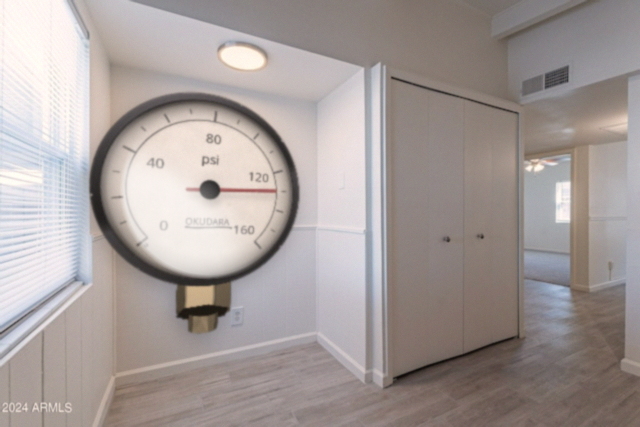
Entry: 130 psi
